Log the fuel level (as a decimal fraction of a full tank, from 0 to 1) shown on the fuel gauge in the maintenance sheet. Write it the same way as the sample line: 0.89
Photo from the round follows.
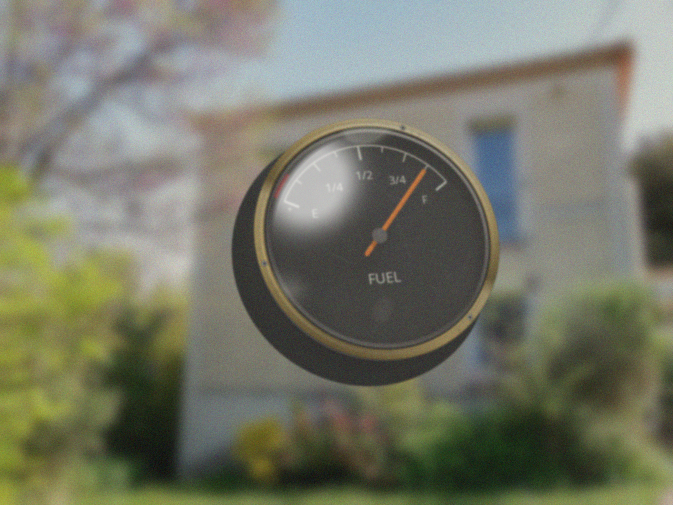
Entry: 0.875
